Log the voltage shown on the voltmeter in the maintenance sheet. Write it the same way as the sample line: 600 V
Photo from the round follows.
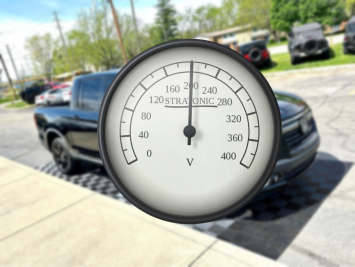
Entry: 200 V
